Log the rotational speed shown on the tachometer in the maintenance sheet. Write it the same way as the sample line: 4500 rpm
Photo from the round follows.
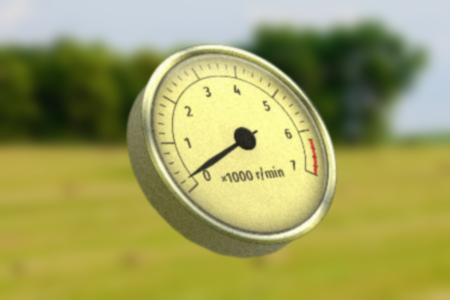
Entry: 200 rpm
